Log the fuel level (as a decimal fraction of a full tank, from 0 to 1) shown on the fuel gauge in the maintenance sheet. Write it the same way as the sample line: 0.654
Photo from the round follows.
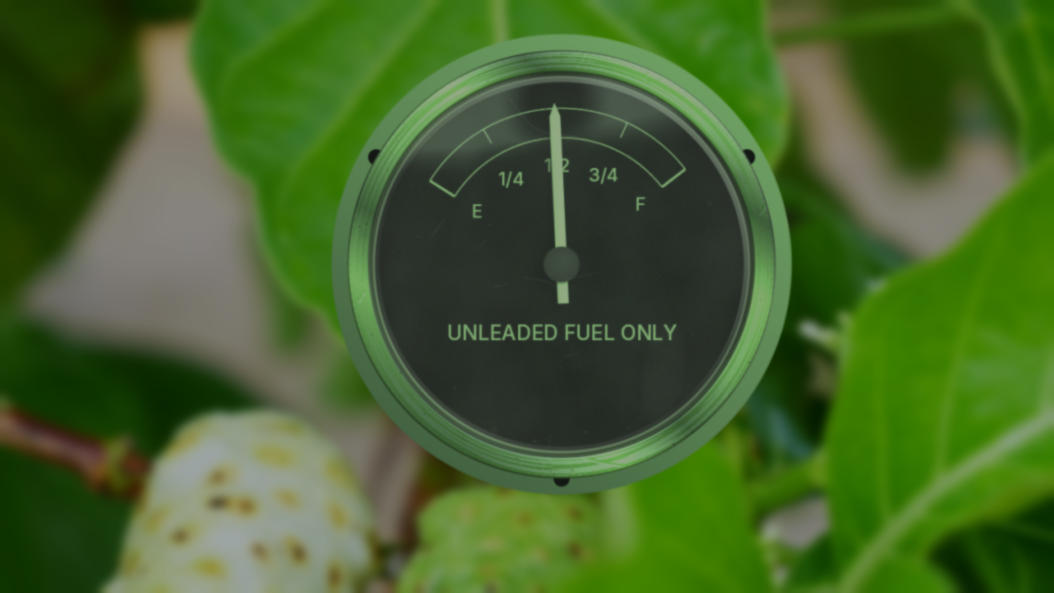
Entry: 0.5
